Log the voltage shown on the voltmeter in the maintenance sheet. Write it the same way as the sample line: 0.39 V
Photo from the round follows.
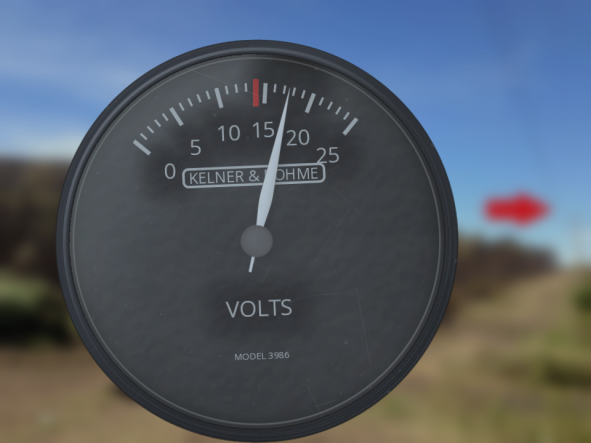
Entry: 17.5 V
